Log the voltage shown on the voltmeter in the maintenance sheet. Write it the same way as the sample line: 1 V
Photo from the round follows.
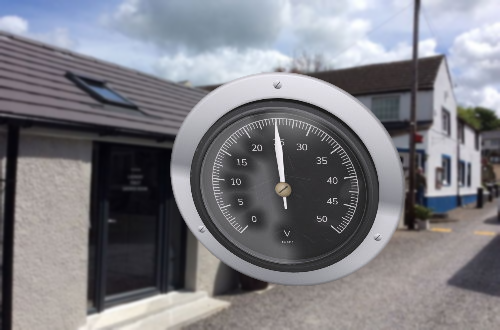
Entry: 25 V
